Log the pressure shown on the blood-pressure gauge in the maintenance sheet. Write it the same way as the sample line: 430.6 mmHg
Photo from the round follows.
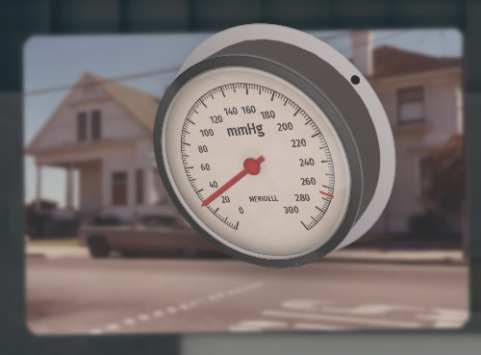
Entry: 30 mmHg
